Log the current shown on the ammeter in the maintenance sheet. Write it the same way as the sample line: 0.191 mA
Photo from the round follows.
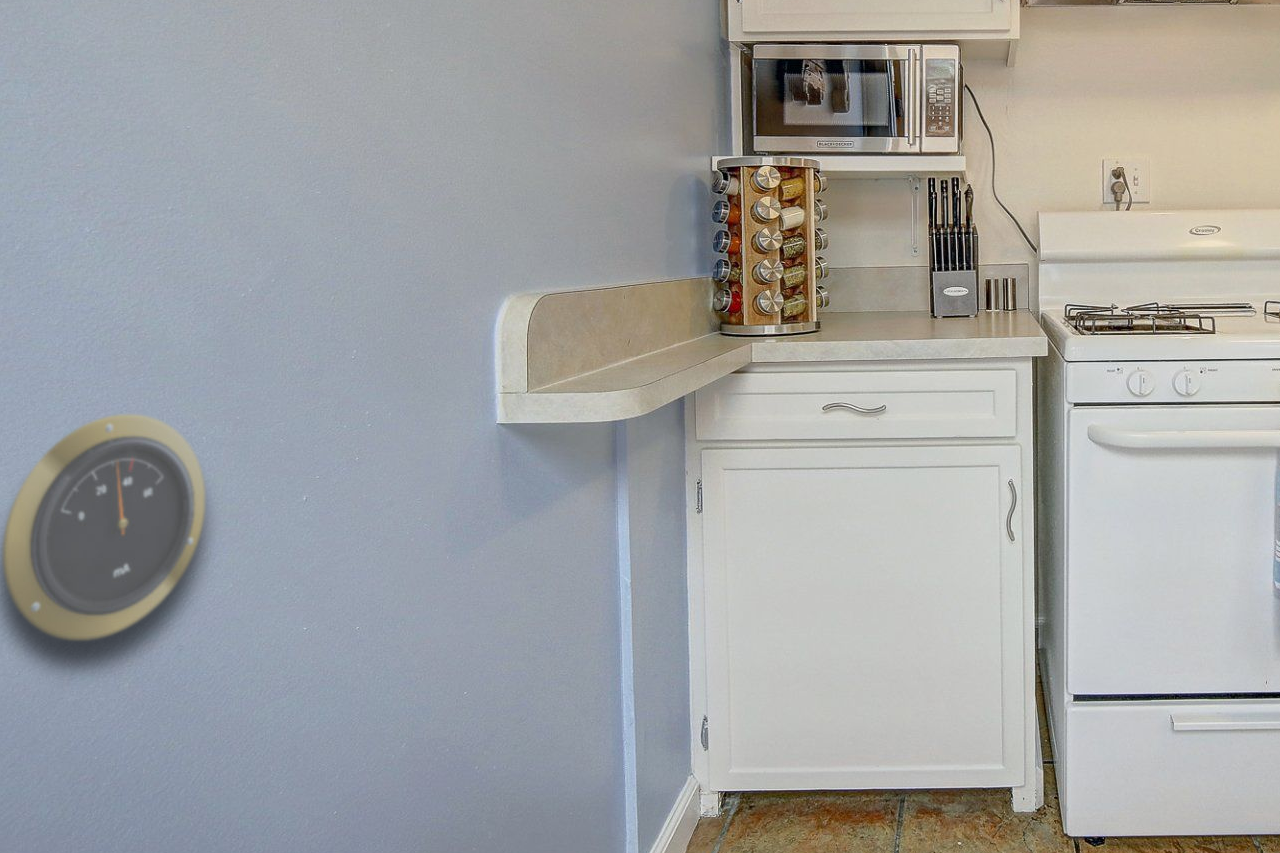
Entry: 30 mA
